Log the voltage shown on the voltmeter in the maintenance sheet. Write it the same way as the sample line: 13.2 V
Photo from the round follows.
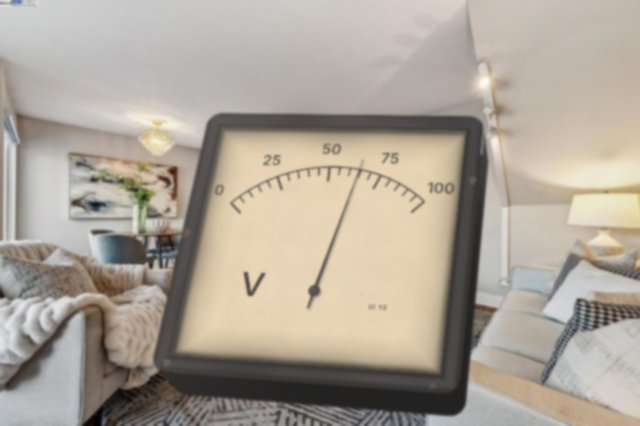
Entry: 65 V
